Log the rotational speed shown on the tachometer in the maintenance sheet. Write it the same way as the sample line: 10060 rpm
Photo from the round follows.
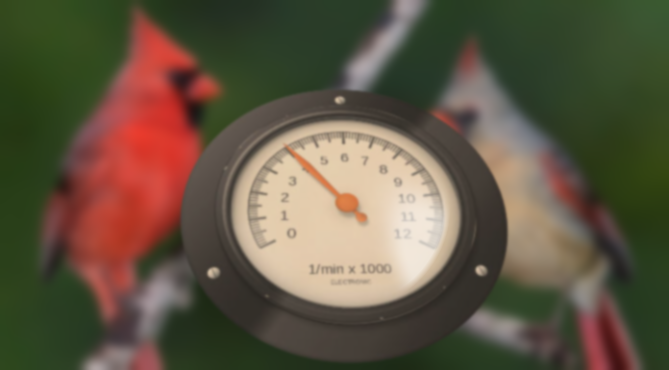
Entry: 4000 rpm
